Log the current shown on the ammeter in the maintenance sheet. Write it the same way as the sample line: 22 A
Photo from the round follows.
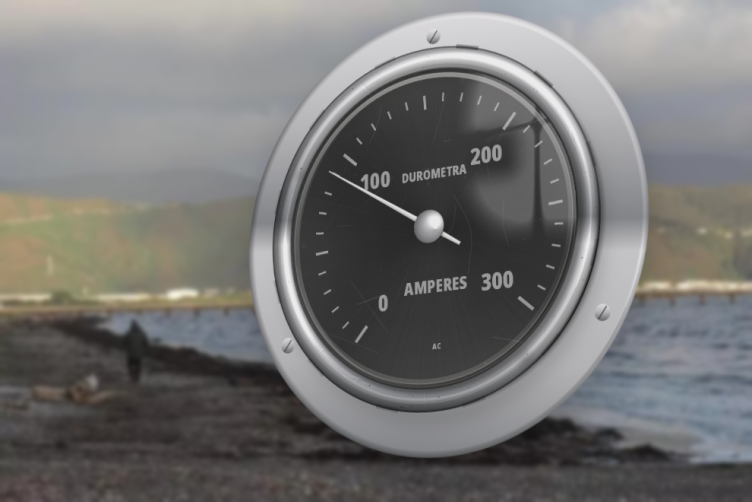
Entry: 90 A
